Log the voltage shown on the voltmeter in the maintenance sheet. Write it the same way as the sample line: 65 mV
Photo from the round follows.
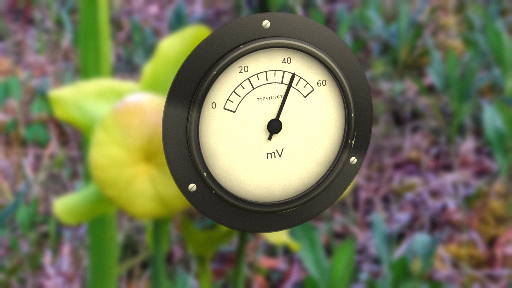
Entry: 45 mV
